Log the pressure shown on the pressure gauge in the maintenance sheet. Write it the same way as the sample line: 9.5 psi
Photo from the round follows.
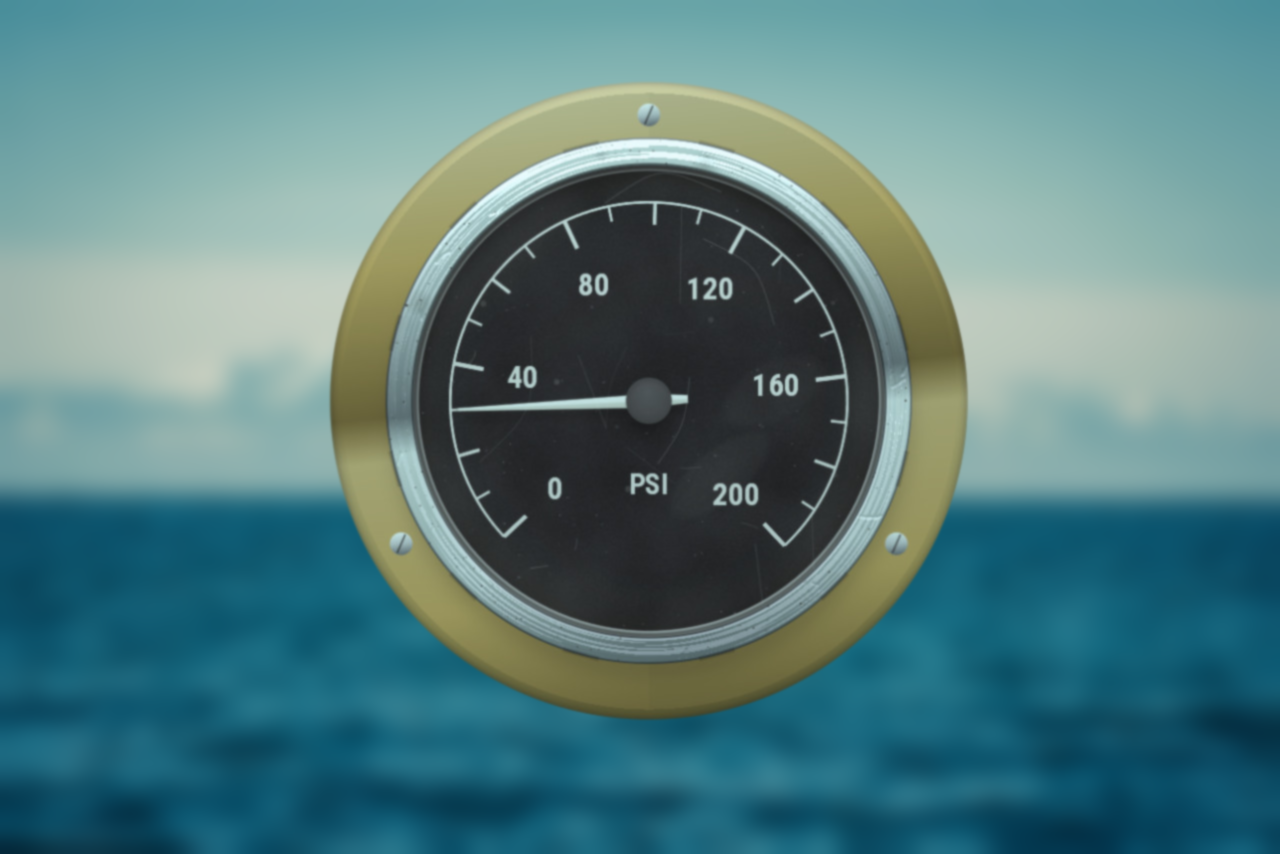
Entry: 30 psi
